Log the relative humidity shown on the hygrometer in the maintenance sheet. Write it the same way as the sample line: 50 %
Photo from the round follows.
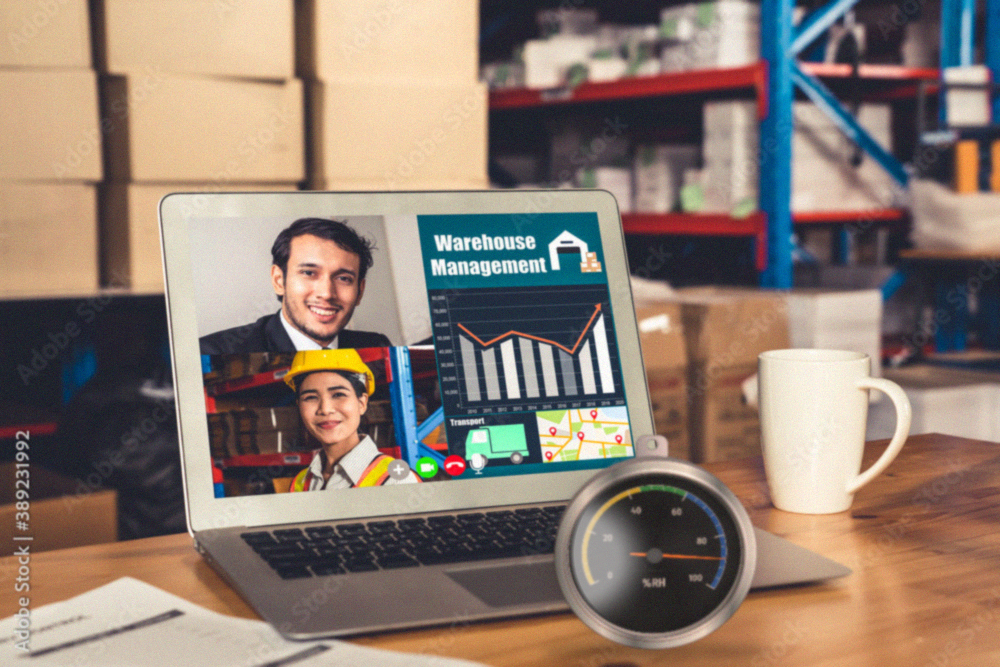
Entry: 88 %
